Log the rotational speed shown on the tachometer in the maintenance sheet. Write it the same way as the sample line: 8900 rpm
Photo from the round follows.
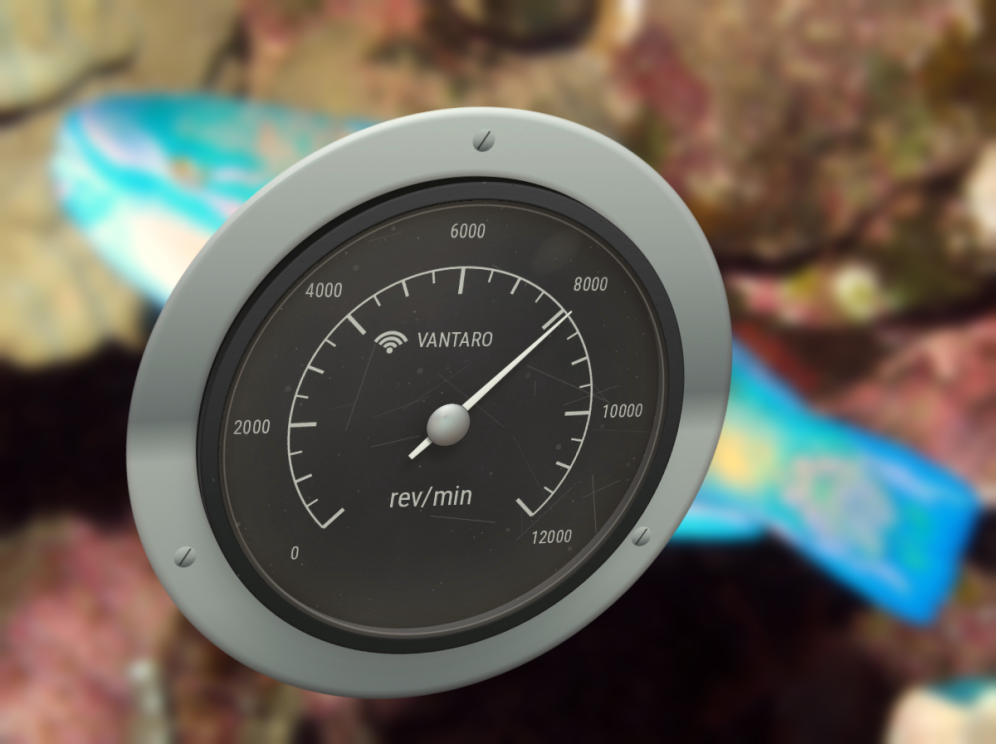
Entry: 8000 rpm
